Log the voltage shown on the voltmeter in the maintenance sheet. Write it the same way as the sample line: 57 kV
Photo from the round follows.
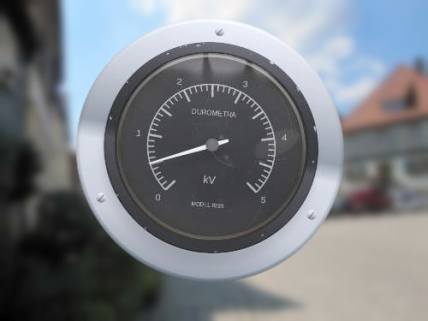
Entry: 0.5 kV
